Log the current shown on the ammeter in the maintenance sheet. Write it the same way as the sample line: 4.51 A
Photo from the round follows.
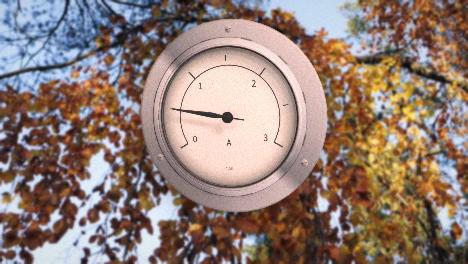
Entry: 0.5 A
